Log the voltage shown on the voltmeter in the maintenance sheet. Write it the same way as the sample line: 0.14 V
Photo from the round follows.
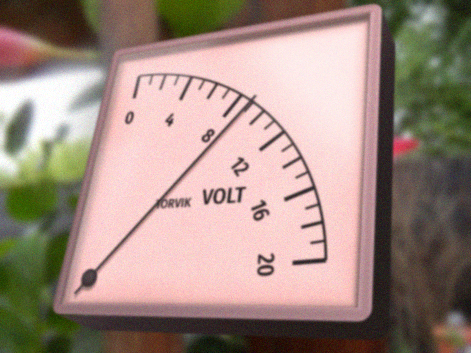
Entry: 9 V
